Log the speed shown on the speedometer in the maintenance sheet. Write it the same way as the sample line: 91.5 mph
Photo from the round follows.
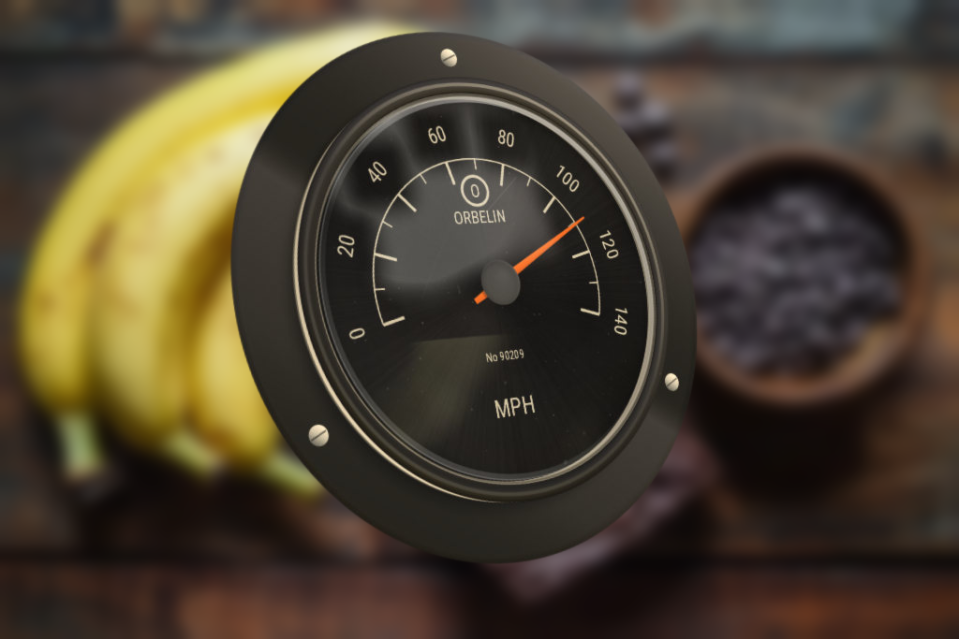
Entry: 110 mph
